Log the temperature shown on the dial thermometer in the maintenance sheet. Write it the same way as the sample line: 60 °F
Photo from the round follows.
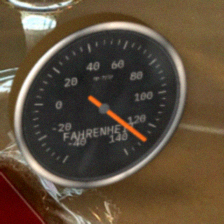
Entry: 128 °F
